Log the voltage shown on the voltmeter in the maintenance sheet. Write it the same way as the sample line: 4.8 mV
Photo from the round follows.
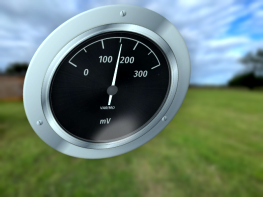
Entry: 150 mV
